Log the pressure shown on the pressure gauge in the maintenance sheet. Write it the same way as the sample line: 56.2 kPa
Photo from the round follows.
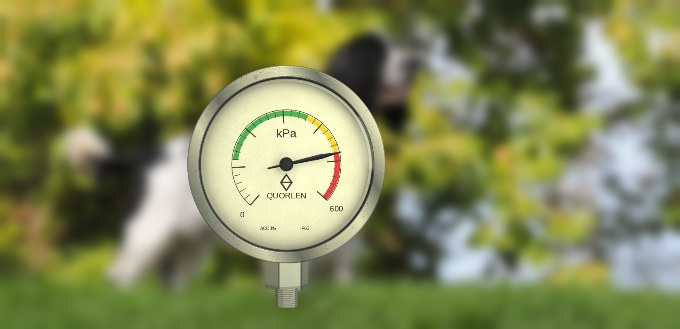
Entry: 480 kPa
